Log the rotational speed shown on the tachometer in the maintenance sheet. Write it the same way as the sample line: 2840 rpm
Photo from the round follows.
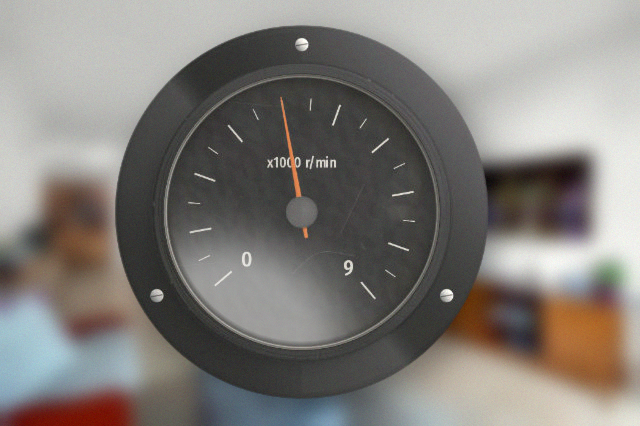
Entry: 4000 rpm
